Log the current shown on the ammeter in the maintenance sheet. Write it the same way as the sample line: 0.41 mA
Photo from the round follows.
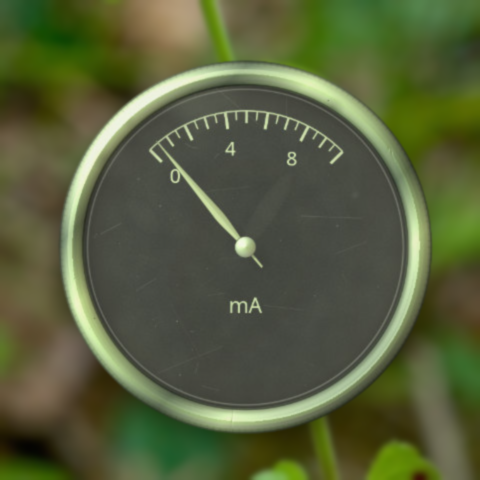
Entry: 0.5 mA
